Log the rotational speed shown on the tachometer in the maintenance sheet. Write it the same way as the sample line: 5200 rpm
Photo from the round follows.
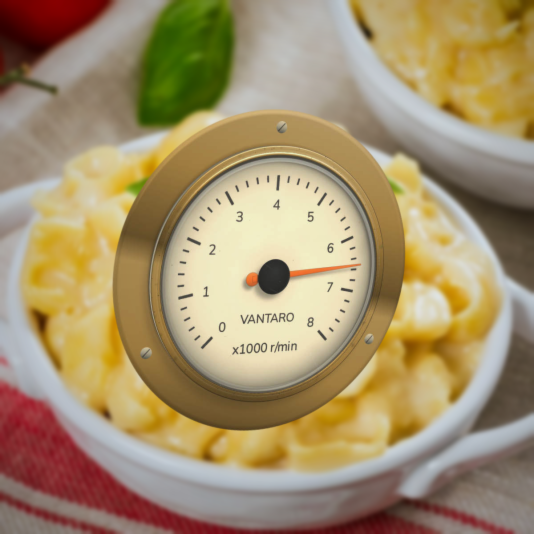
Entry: 6500 rpm
